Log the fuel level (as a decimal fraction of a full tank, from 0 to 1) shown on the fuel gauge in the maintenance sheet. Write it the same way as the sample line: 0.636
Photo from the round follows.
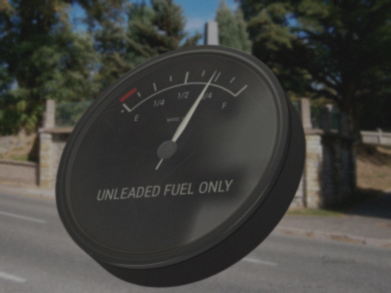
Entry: 0.75
